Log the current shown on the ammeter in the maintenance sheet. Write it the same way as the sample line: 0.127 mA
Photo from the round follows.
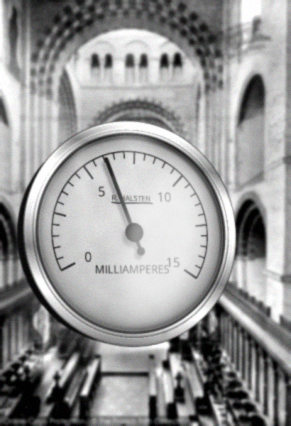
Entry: 6 mA
